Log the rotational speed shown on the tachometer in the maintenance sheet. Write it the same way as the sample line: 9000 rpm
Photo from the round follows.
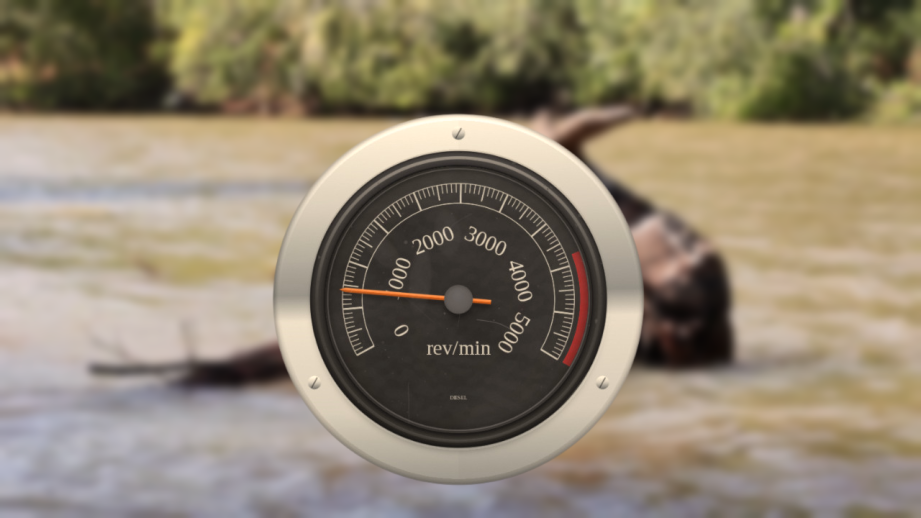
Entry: 700 rpm
